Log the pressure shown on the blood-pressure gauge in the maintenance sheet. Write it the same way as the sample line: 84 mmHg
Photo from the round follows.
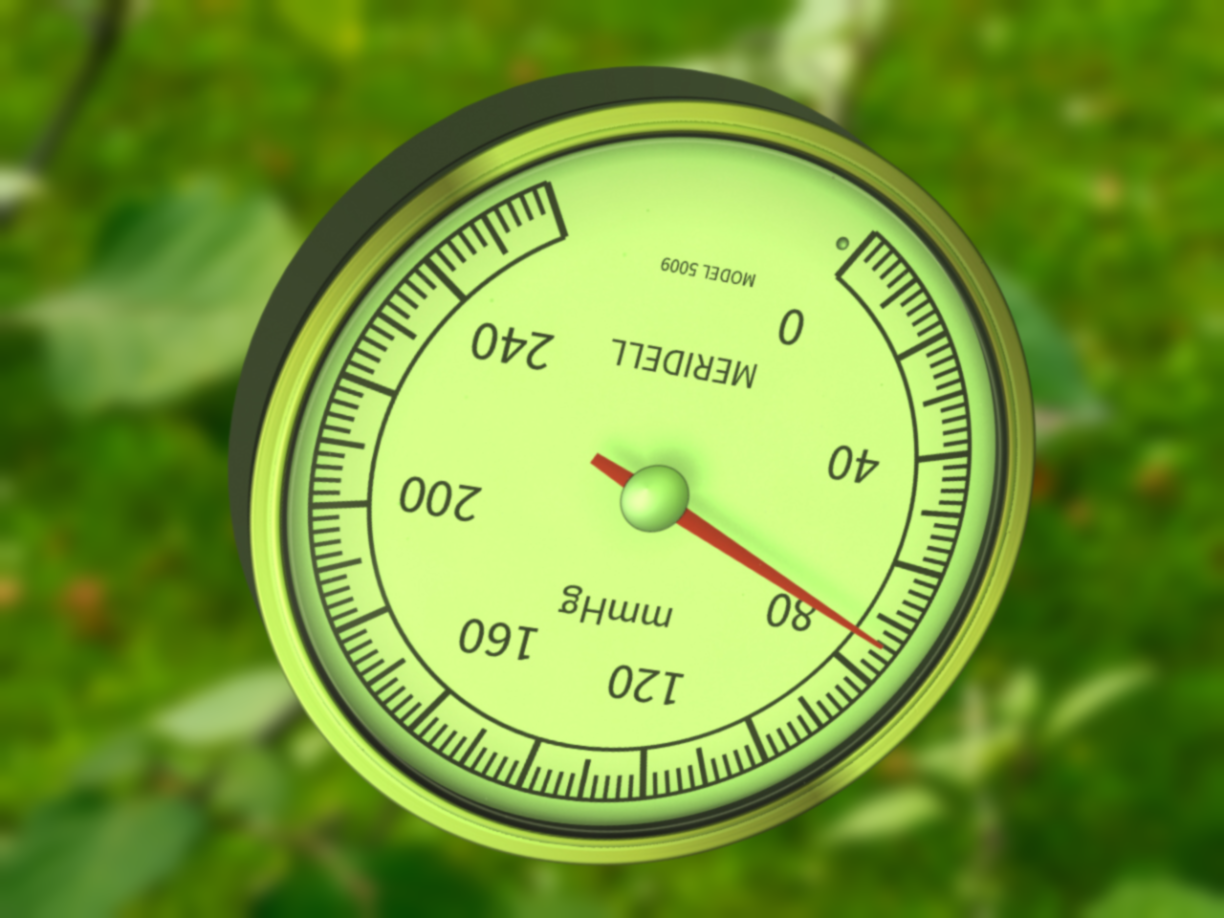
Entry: 74 mmHg
